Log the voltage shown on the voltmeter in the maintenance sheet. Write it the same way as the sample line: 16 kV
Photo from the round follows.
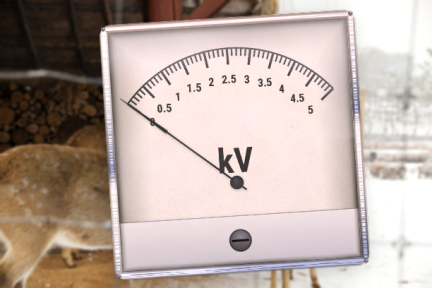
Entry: 0 kV
